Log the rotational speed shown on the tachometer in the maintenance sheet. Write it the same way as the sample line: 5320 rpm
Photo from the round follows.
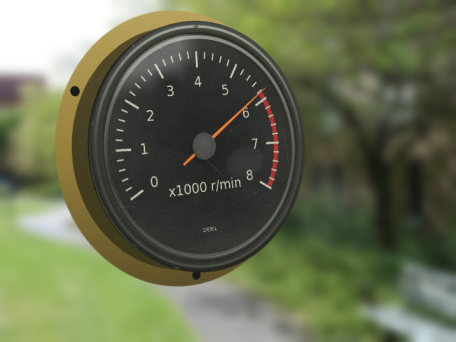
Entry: 5800 rpm
